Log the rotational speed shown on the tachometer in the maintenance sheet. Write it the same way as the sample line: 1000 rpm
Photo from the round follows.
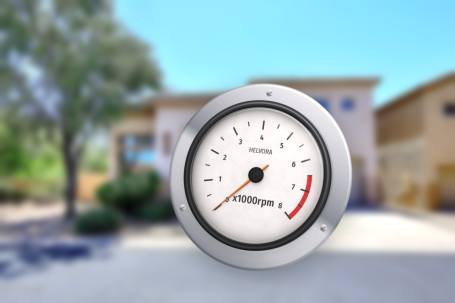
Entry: 0 rpm
